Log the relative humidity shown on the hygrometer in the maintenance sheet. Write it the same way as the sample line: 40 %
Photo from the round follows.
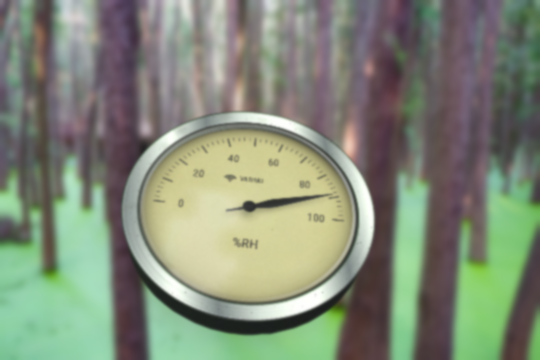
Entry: 90 %
